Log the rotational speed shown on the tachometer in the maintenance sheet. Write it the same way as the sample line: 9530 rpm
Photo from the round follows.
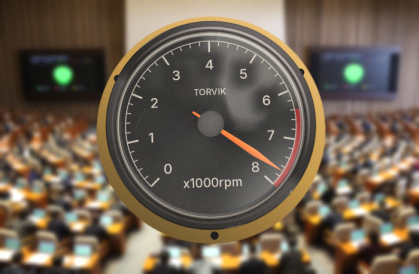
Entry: 7700 rpm
